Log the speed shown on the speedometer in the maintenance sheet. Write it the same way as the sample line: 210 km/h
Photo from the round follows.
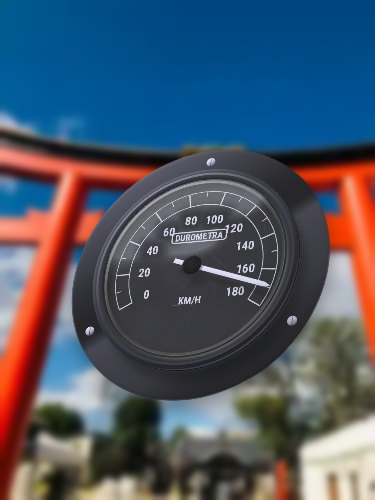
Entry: 170 km/h
